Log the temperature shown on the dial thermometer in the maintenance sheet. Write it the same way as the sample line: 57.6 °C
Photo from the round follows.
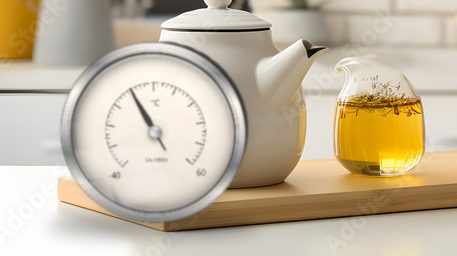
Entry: 0 °C
